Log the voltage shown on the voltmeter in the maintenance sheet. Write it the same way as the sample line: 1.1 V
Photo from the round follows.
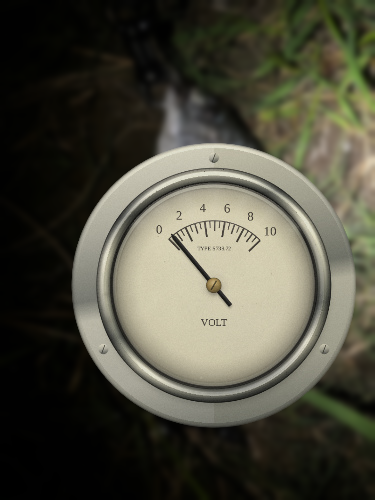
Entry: 0.5 V
